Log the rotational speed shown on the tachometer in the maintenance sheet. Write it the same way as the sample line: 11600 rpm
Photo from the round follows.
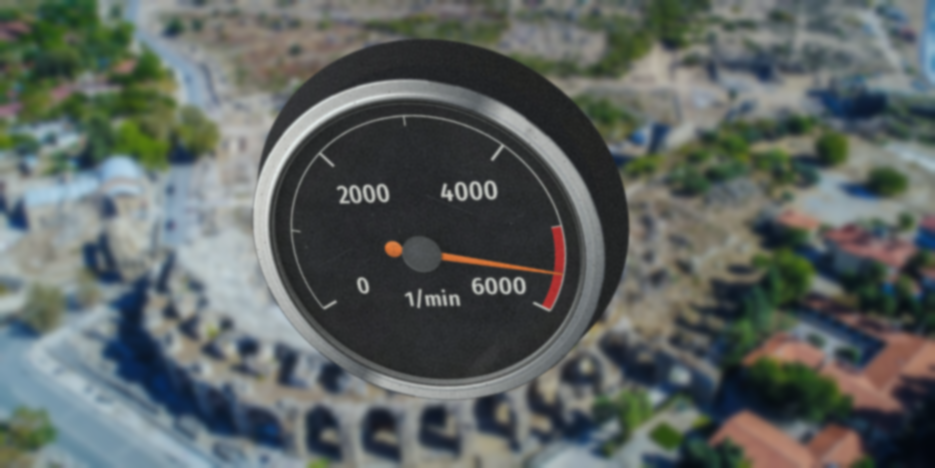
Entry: 5500 rpm
